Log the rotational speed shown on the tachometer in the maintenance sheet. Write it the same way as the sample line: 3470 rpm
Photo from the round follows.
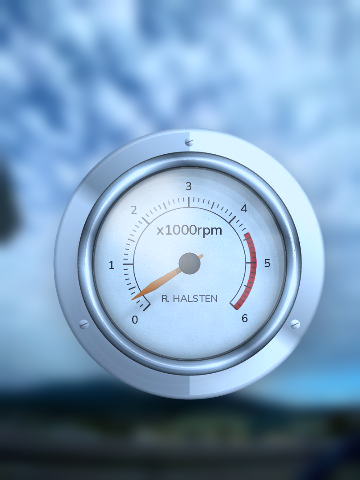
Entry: 300 rpm
